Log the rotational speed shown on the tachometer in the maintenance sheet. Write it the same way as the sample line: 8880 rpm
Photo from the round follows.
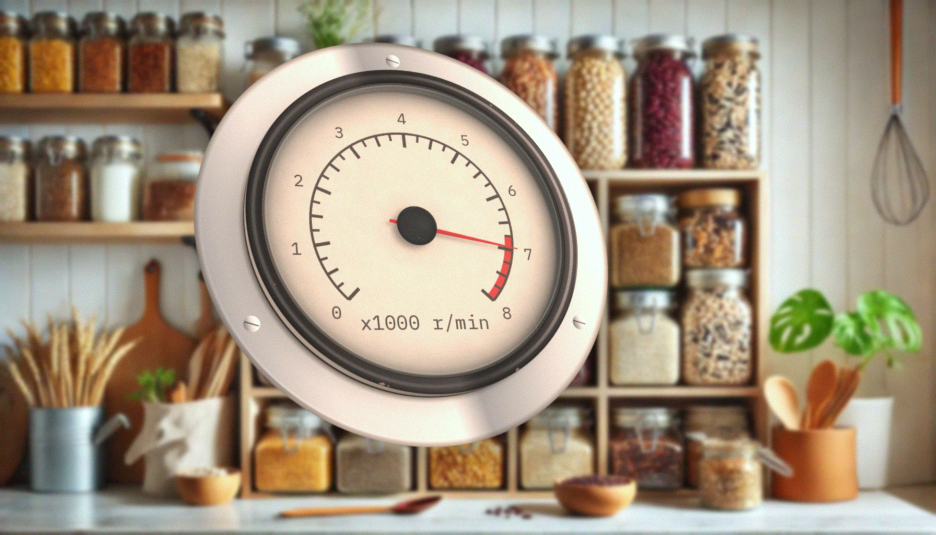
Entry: 7000 rpm
